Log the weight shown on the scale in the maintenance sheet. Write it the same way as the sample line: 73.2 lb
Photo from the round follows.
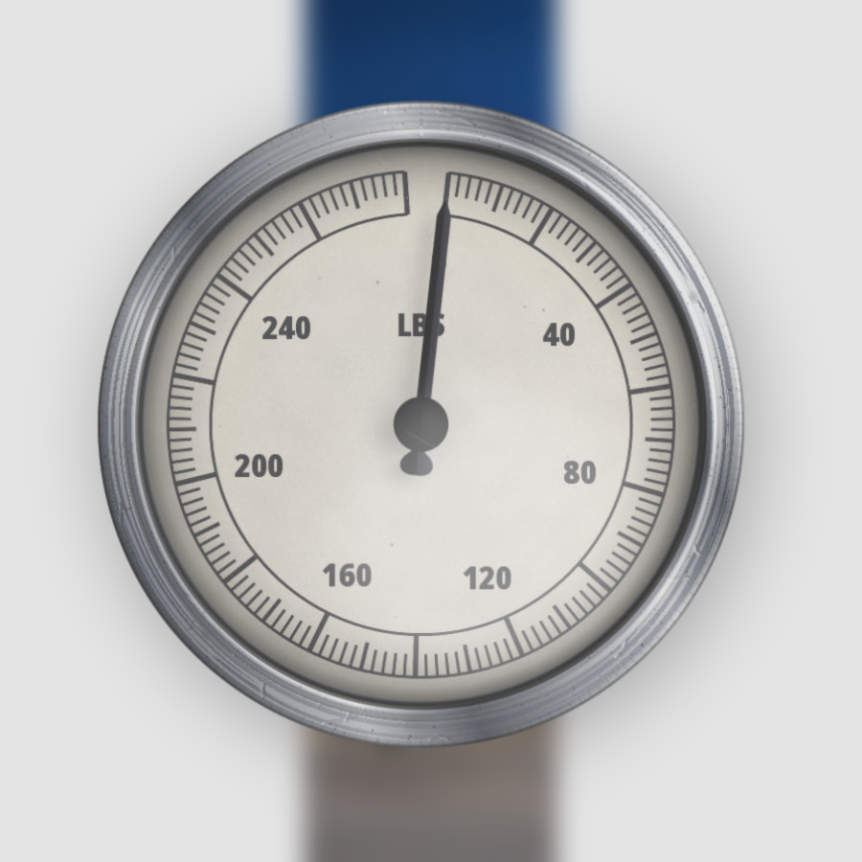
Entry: 0 lb
